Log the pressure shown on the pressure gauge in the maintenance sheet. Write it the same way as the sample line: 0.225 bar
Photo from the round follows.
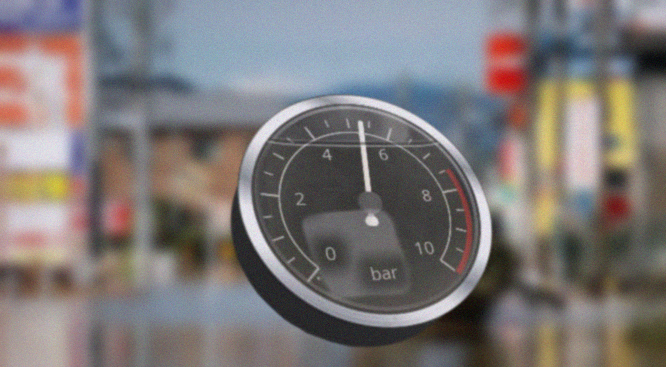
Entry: 5.25 bar
